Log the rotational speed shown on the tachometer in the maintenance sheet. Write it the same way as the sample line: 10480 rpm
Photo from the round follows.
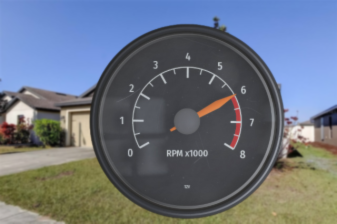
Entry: 6000 rpm
